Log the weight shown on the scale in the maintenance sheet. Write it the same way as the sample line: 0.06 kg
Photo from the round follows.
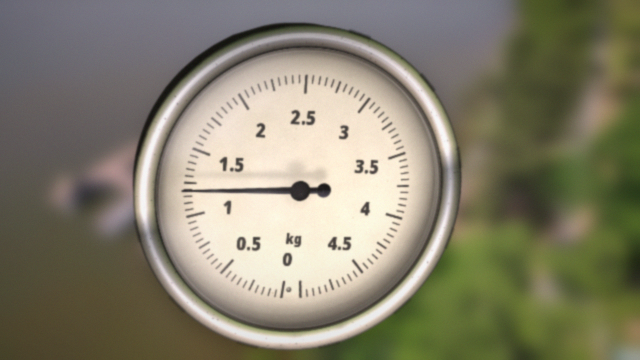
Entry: 1.2 kg
